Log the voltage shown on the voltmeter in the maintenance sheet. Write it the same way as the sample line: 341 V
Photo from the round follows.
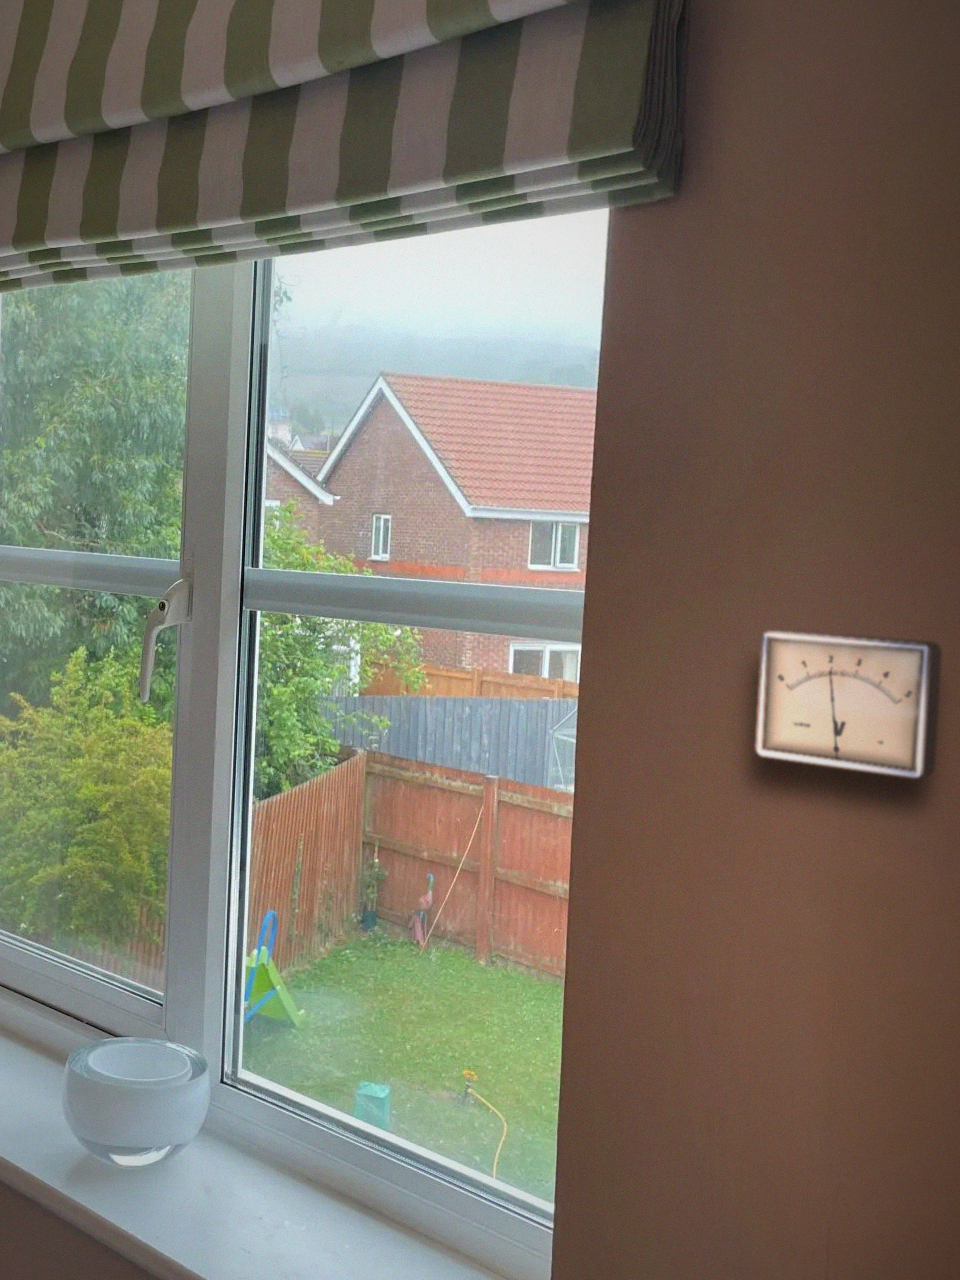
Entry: 2 V
